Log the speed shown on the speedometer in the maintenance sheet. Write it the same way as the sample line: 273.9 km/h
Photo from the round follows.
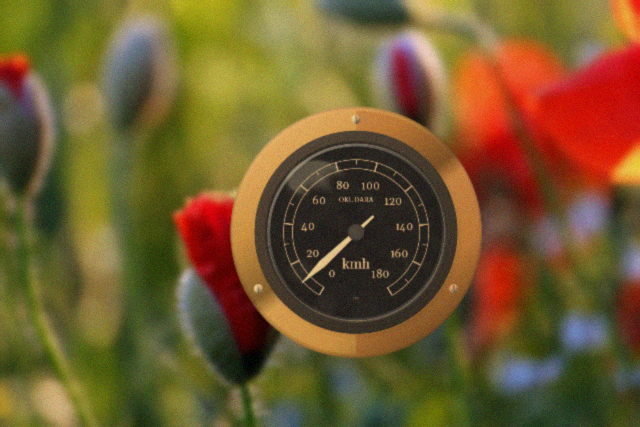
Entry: 10 km/h
